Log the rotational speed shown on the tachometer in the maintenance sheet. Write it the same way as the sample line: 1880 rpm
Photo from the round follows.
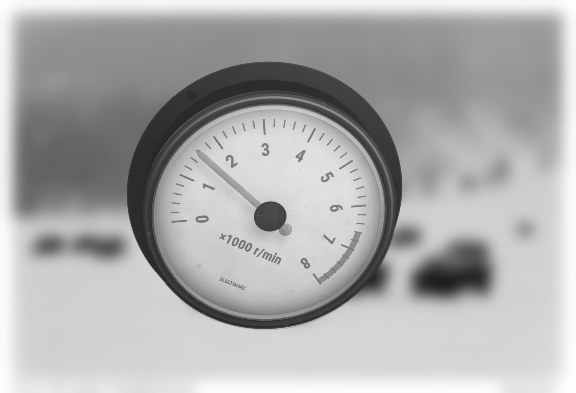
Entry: 1600 rpm
